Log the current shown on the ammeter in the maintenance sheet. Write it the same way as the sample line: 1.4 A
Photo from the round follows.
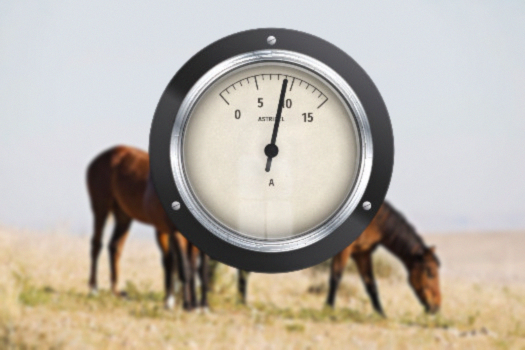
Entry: 9 A
